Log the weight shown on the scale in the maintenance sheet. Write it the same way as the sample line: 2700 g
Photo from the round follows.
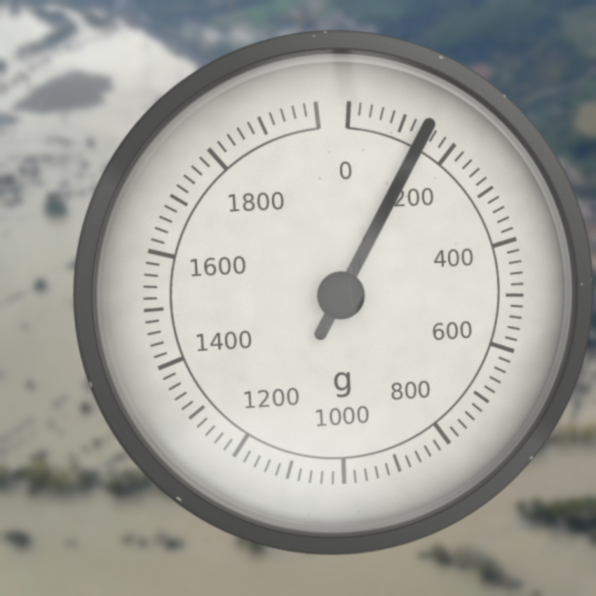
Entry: 140 g
